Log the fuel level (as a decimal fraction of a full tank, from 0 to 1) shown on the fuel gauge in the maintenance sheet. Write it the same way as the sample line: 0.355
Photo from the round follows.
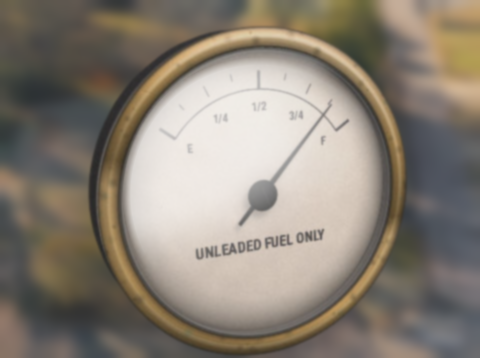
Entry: 0.875
